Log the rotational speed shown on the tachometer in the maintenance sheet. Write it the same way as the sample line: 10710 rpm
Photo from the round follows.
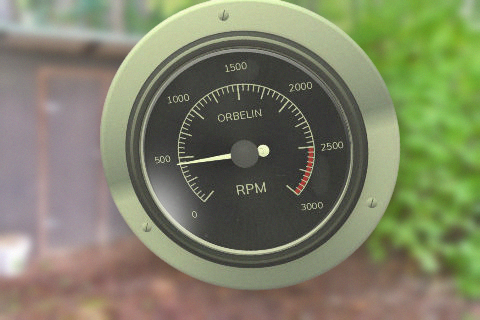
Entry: 450 rpm
